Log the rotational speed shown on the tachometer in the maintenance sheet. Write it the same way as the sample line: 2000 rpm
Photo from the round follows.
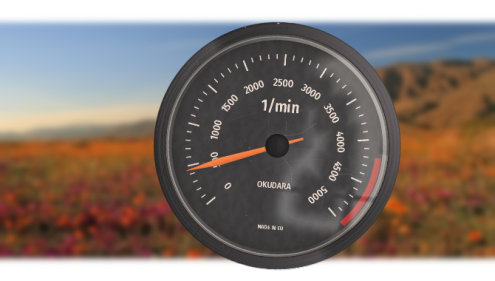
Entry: 450 rpm
